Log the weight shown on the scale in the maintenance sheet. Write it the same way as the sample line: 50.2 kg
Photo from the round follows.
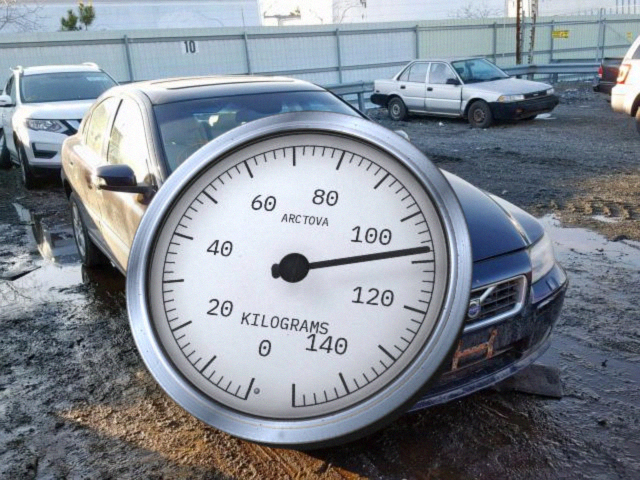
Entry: 108 kg
